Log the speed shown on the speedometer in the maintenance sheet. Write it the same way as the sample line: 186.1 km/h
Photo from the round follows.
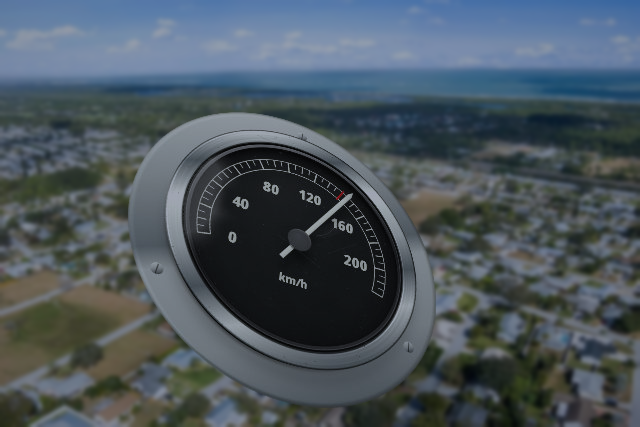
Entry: 145 km/h
